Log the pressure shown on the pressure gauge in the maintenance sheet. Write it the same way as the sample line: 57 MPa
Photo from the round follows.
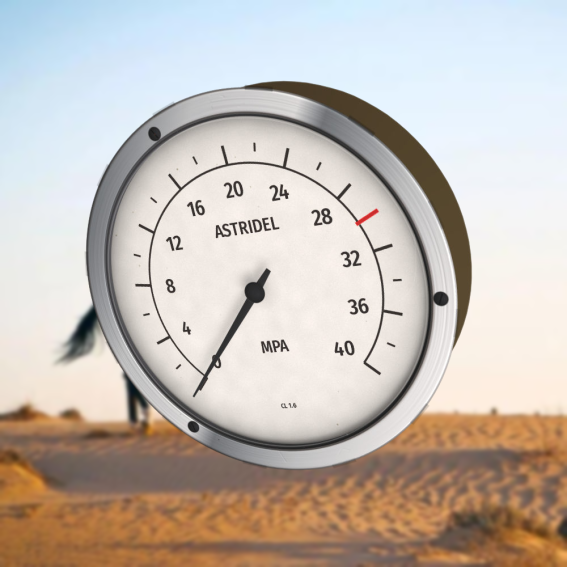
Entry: 0 MPa
